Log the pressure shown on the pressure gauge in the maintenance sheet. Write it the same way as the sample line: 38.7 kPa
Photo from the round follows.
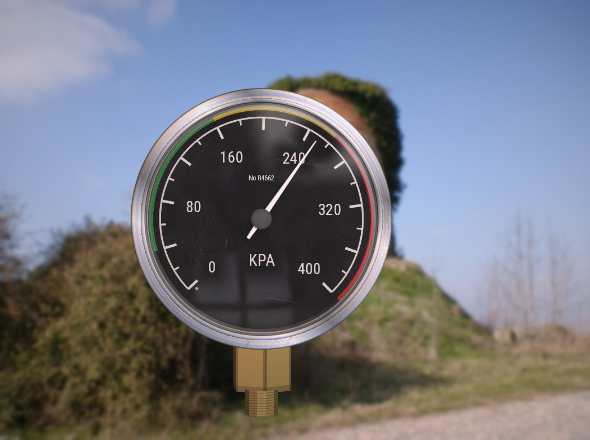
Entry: 250 kPa
